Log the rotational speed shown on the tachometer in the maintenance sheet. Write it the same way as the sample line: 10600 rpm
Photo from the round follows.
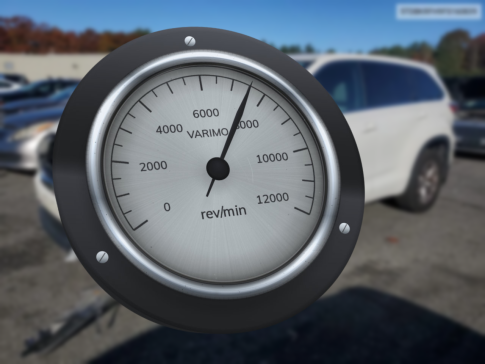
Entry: 7500 rpm
